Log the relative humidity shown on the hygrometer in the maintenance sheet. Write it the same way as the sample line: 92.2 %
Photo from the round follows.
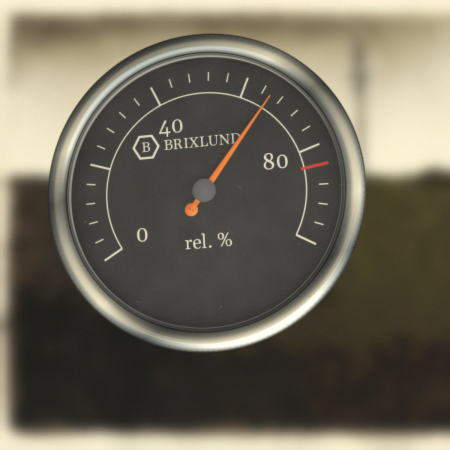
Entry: 66 %
